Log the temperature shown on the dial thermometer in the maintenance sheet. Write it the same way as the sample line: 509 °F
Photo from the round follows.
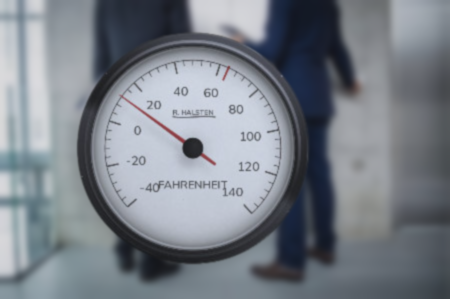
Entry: 12 °F
